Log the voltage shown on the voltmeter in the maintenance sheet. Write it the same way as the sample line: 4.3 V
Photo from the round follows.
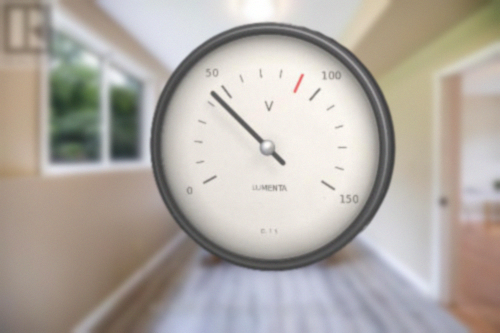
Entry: 45 V
